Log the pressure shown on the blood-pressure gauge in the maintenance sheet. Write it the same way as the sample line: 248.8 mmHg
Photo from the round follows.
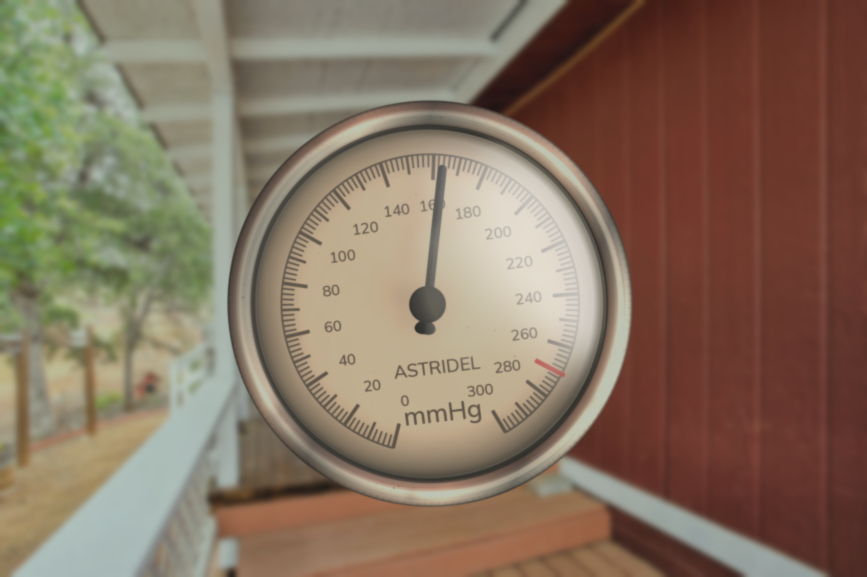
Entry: 164 mmHg
